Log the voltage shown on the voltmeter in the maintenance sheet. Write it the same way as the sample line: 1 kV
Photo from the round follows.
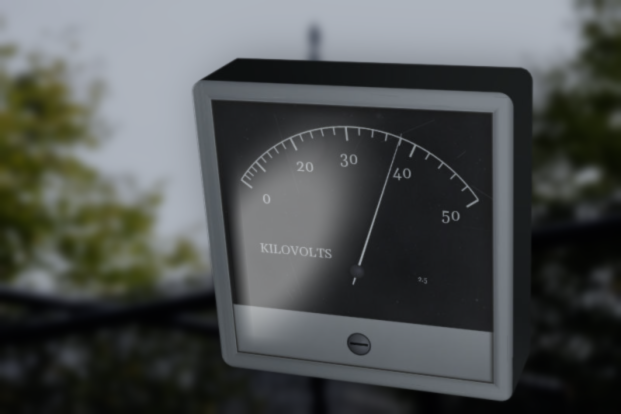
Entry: 38 kV
